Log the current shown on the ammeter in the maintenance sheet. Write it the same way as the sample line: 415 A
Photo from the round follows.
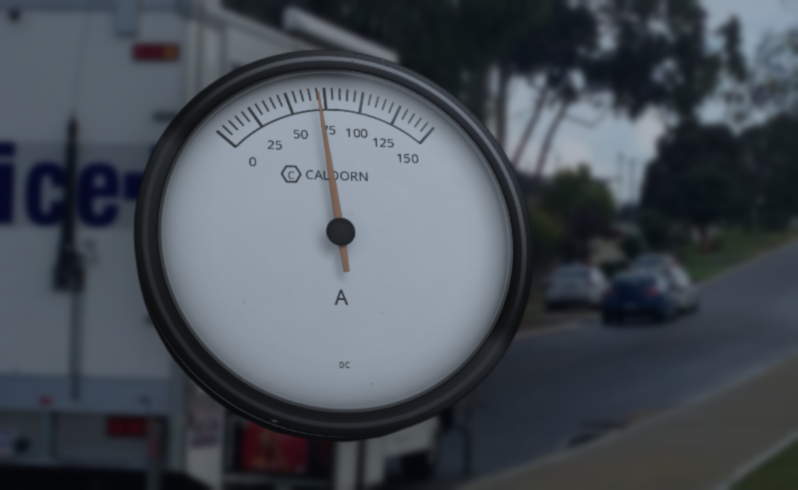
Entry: 70 A
